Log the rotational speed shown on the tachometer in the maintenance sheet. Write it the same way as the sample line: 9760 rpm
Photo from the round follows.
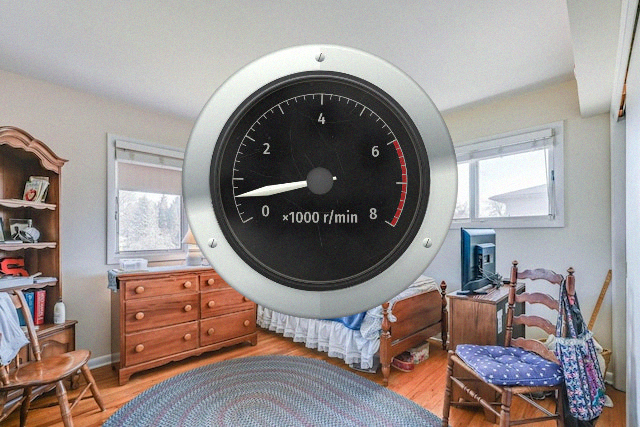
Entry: 600 rpm
